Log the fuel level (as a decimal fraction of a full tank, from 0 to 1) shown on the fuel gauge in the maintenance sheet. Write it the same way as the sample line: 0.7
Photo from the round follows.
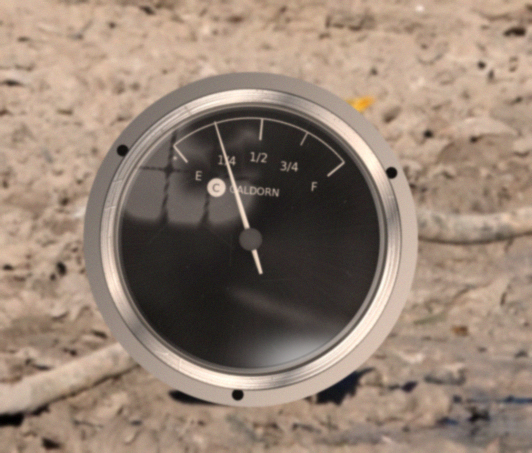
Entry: 0.25
